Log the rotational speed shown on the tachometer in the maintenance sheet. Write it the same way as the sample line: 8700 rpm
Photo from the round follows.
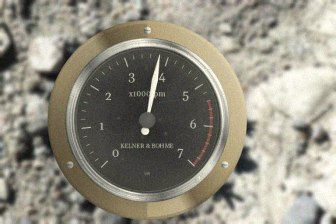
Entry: 3800 rpm
